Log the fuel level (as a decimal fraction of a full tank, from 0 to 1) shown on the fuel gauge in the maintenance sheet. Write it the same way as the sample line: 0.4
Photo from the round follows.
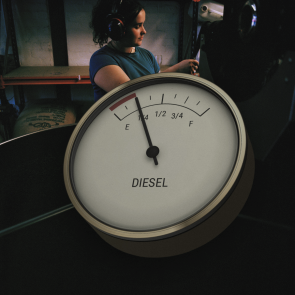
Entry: 0.25
